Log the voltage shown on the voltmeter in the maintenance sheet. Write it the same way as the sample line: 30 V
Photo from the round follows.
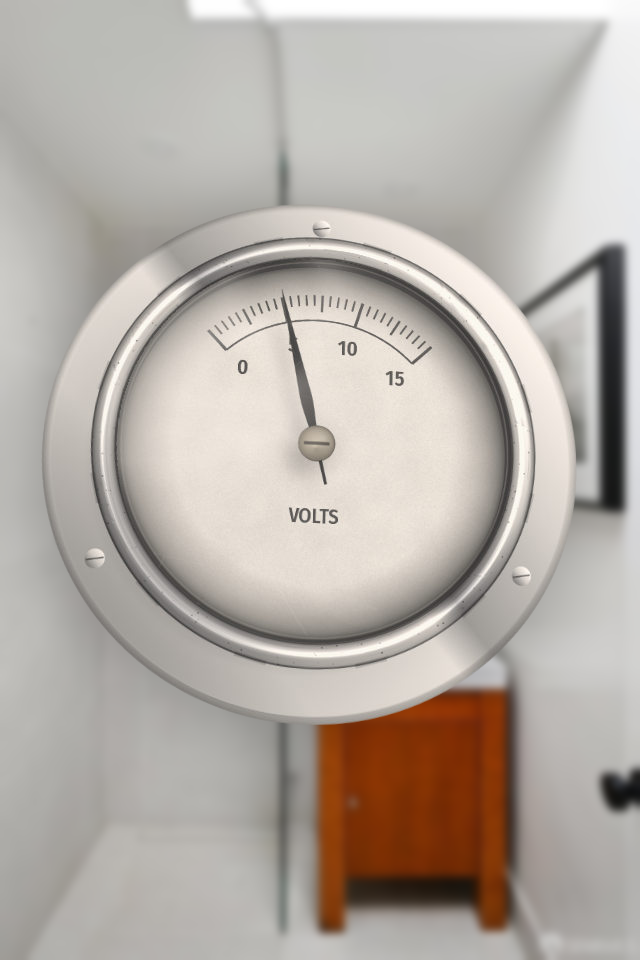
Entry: 5 V
